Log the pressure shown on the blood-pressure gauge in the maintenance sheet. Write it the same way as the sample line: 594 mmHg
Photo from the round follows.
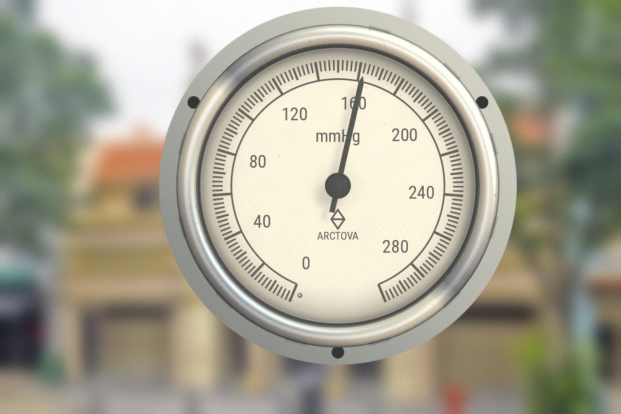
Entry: 162 mmHg
